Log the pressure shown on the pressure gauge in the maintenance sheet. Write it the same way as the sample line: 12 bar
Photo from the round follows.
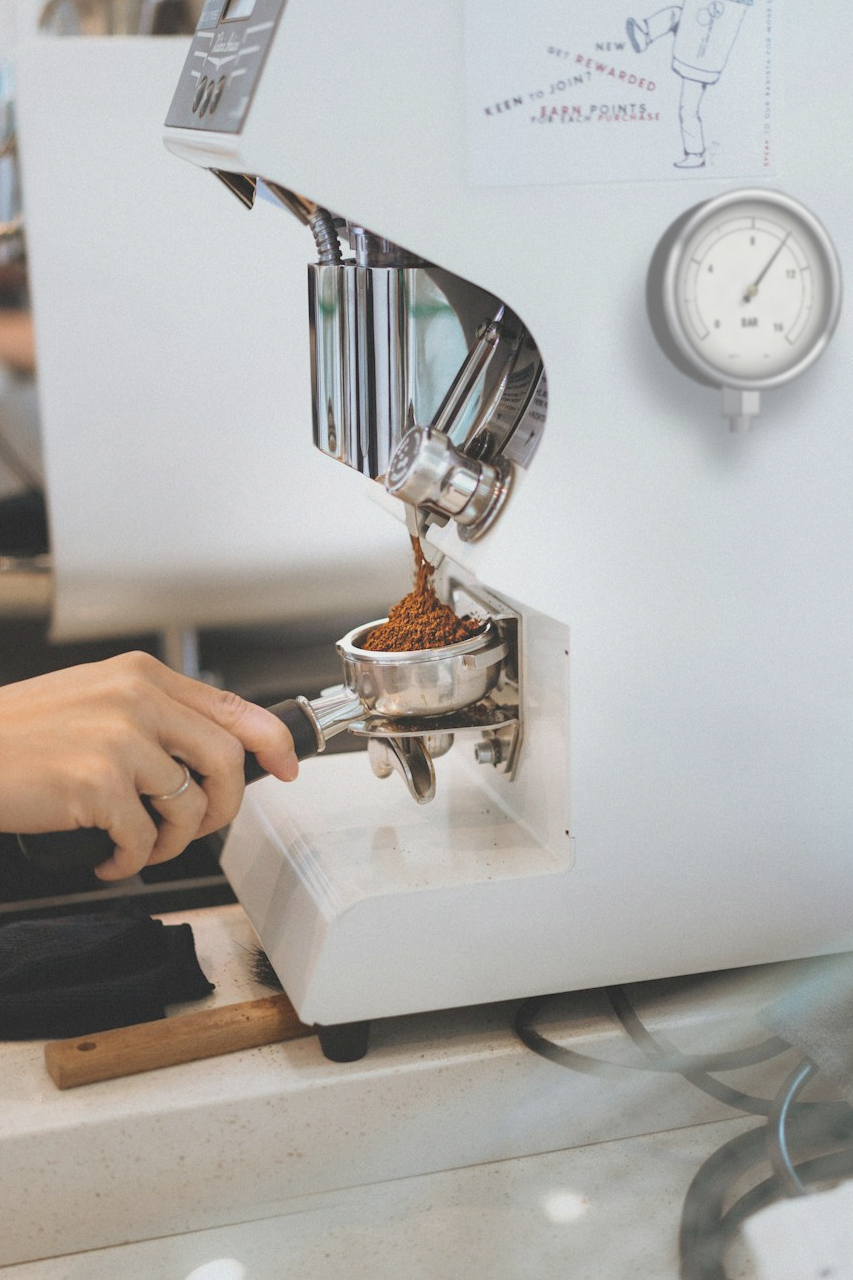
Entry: 10 bar
